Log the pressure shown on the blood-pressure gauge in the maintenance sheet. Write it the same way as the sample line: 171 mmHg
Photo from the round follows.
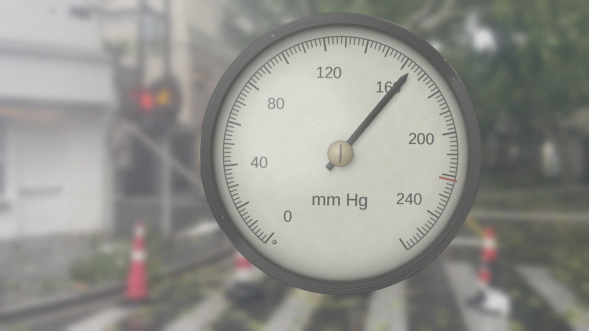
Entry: 164 mmHg
